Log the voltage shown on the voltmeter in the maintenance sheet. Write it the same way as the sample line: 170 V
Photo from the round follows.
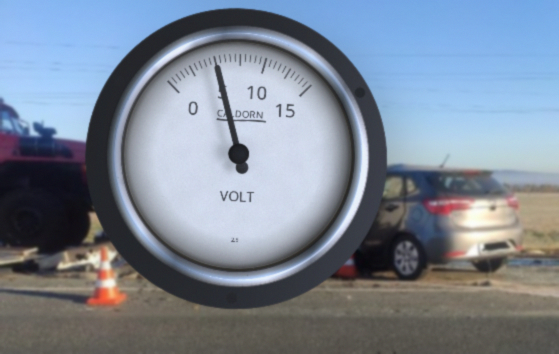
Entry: 5 V
